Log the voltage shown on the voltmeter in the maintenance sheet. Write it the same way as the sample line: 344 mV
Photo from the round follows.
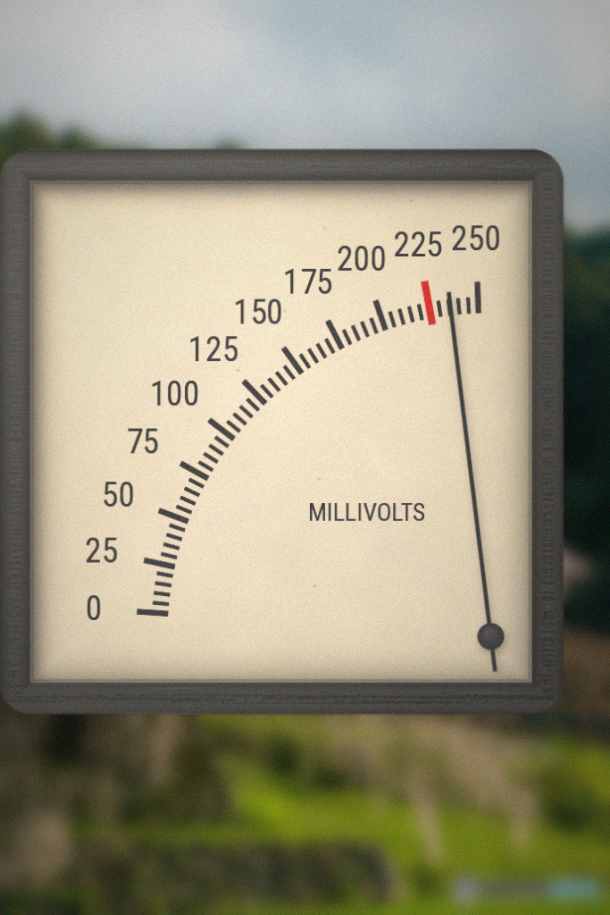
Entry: 235 mV
